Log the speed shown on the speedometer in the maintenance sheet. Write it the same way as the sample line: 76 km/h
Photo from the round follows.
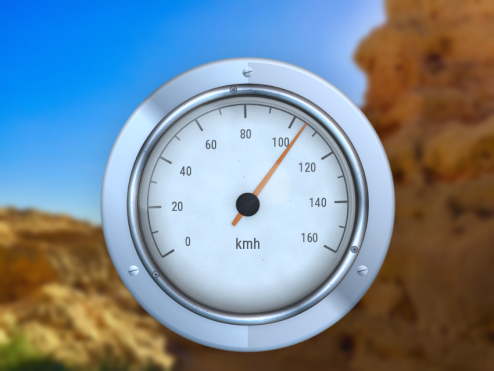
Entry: 105 km/h
